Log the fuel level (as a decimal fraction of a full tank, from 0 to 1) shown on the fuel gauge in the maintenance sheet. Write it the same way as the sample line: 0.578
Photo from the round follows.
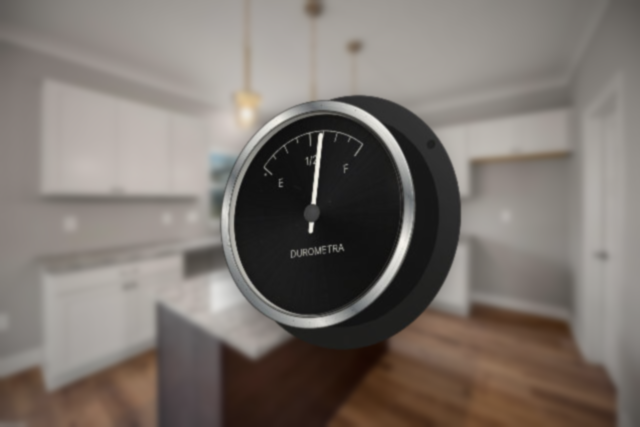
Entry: 0.625
